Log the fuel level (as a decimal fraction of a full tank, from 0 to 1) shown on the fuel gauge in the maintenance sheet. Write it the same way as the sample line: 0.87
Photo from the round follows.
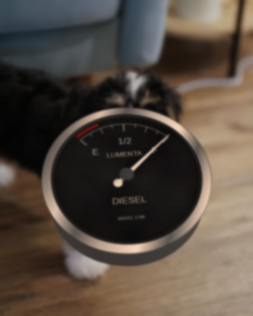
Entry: 1
